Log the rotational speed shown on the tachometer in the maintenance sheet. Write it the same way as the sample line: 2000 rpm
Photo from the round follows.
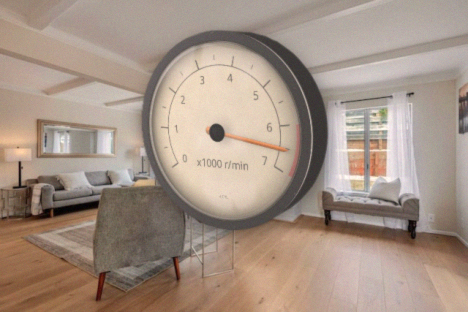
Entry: 6500 rpm
